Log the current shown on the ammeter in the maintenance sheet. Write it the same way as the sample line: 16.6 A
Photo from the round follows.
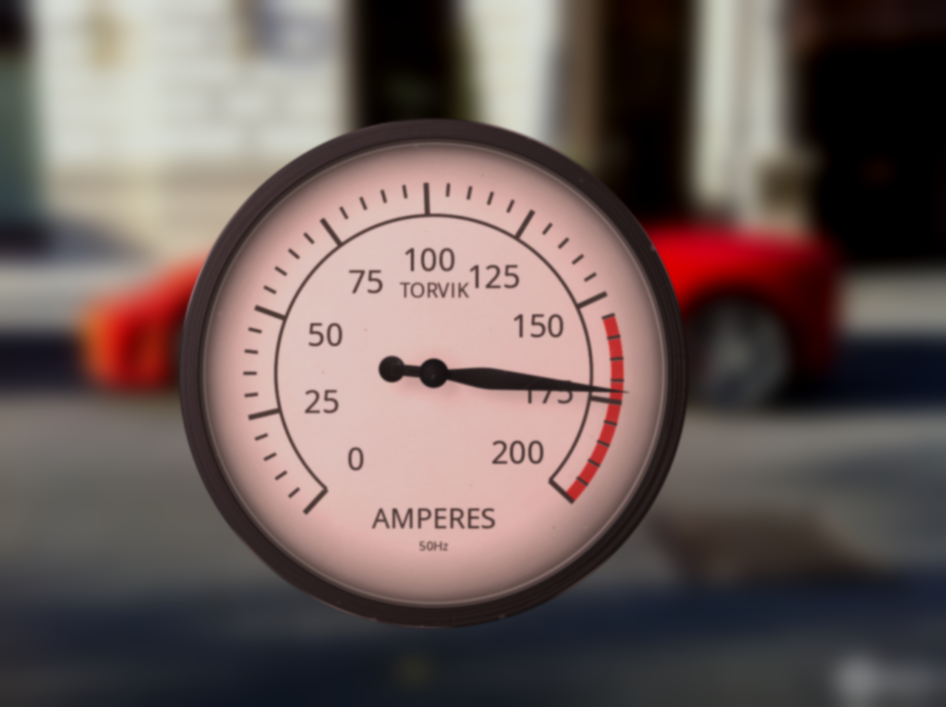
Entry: 172.5 A
